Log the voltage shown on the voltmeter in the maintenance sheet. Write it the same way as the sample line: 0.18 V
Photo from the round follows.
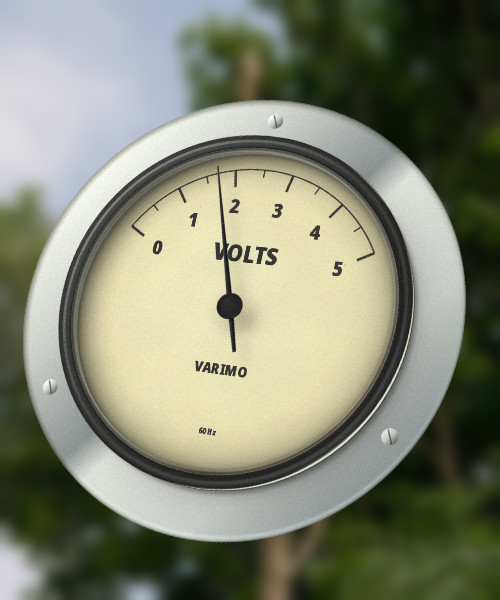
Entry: 1.75 V
